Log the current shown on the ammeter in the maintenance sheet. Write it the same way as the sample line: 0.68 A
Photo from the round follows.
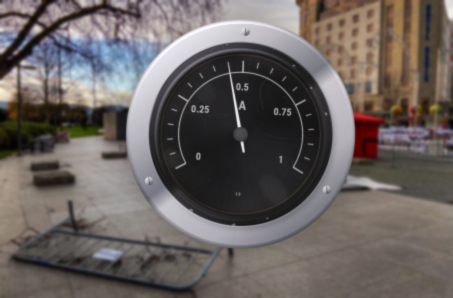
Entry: 0.45 A
